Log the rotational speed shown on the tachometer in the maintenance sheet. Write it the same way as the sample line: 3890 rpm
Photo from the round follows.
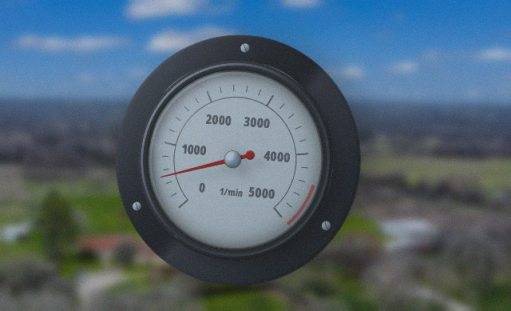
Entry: 500 rpm
